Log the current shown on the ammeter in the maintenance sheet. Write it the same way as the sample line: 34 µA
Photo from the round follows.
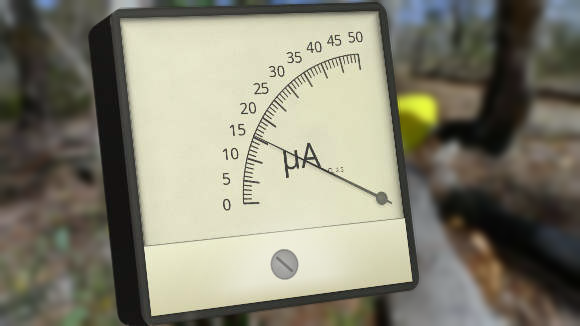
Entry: 15 µA
